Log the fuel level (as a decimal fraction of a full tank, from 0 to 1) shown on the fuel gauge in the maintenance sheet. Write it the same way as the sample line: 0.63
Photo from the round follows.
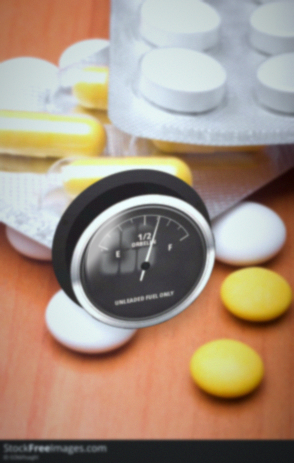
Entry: 0.625
